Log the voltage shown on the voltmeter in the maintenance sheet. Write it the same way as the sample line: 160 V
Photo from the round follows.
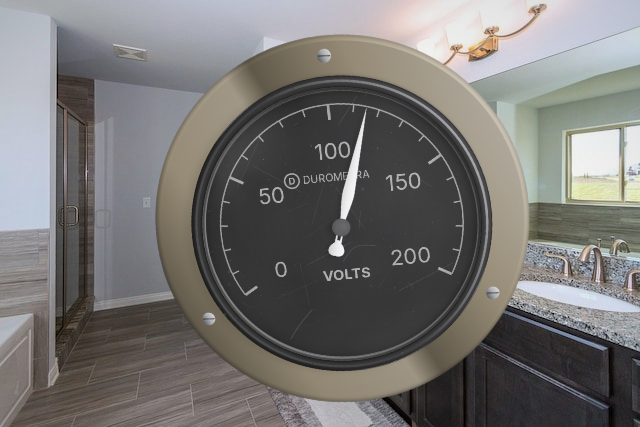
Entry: 115 V
